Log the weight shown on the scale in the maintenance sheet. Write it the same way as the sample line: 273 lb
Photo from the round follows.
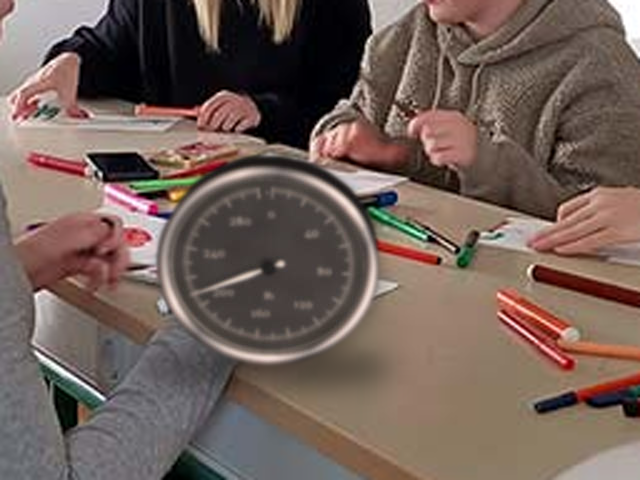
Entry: 210 lb
